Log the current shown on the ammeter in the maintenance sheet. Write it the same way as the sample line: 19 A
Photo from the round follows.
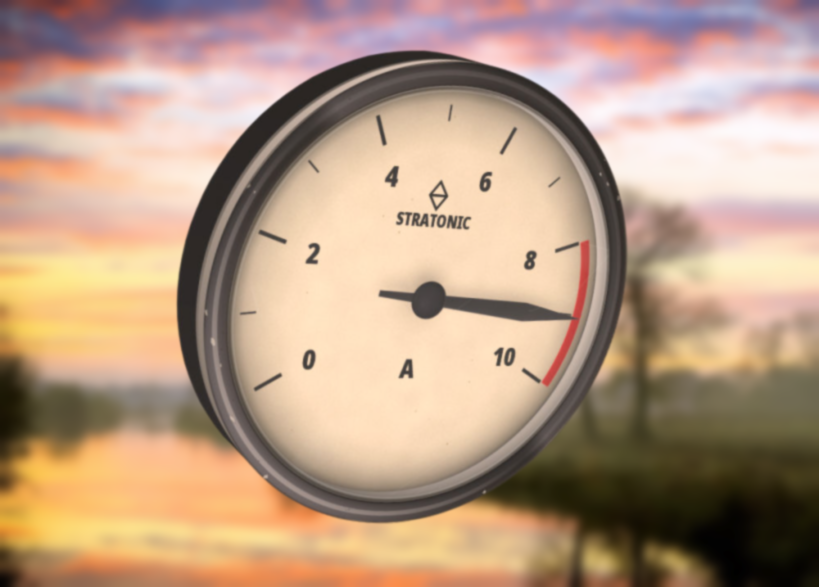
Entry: 9 A
